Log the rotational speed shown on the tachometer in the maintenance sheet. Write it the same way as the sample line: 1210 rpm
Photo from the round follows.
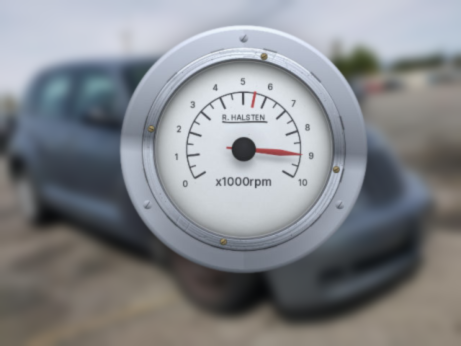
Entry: 9000 rpm
